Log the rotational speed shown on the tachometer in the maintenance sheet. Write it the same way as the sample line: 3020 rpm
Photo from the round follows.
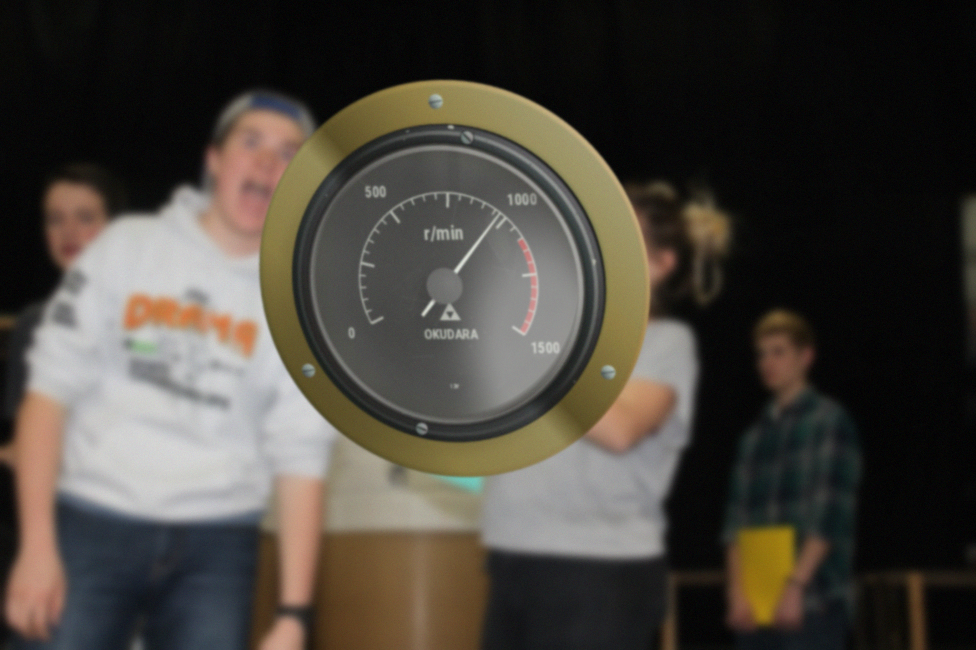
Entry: 975 rpm
